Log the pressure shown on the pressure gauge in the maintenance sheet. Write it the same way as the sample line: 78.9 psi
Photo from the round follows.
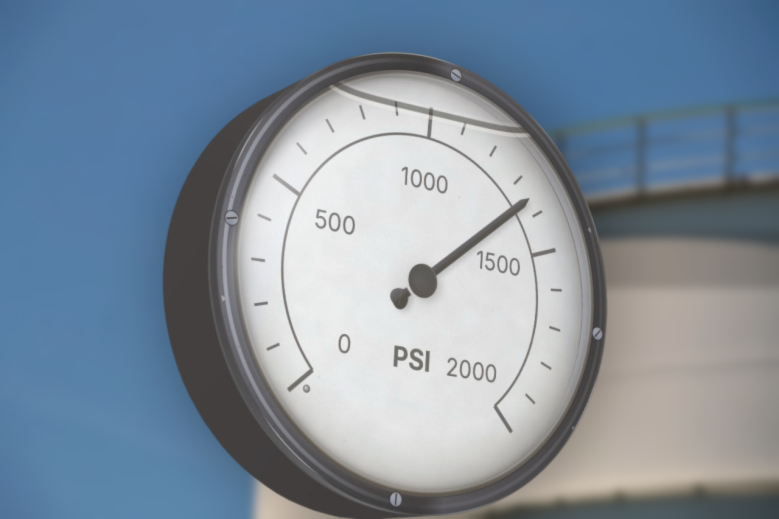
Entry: 1350 psi
